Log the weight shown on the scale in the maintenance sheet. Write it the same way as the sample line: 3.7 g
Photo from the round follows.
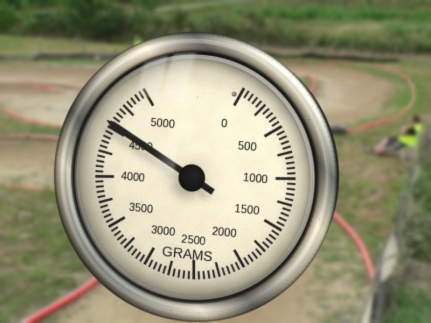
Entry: 4550 g
